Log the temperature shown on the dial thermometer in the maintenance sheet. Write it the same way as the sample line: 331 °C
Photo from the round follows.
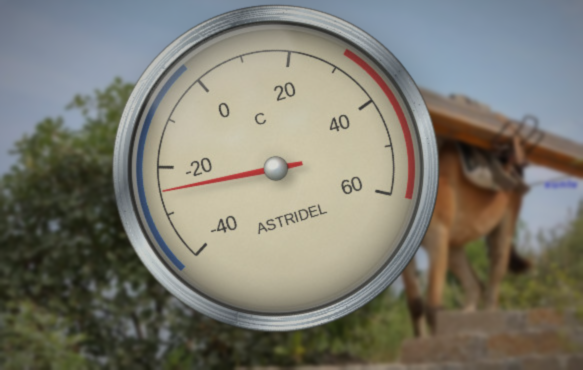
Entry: -25 °C
